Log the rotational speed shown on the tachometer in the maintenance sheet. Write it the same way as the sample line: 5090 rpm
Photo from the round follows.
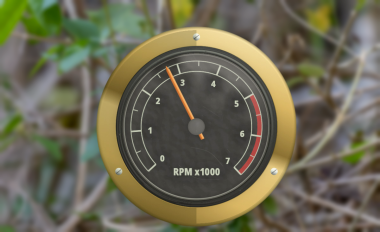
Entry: 2750 rpm
